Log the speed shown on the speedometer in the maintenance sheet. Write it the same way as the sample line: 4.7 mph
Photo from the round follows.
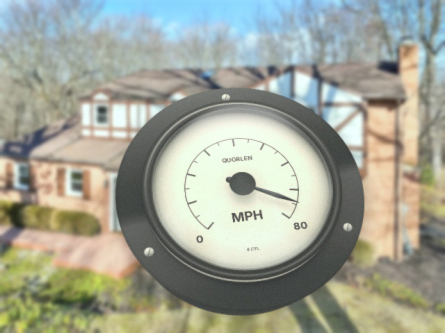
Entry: 75 mph
